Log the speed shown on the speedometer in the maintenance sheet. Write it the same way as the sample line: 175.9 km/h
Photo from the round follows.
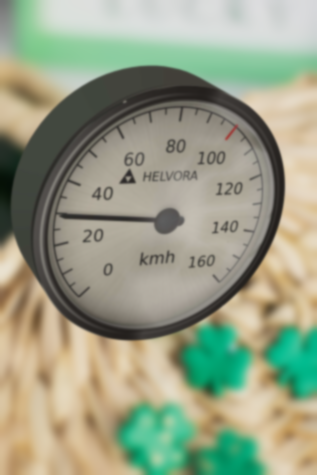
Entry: 30 km/h
